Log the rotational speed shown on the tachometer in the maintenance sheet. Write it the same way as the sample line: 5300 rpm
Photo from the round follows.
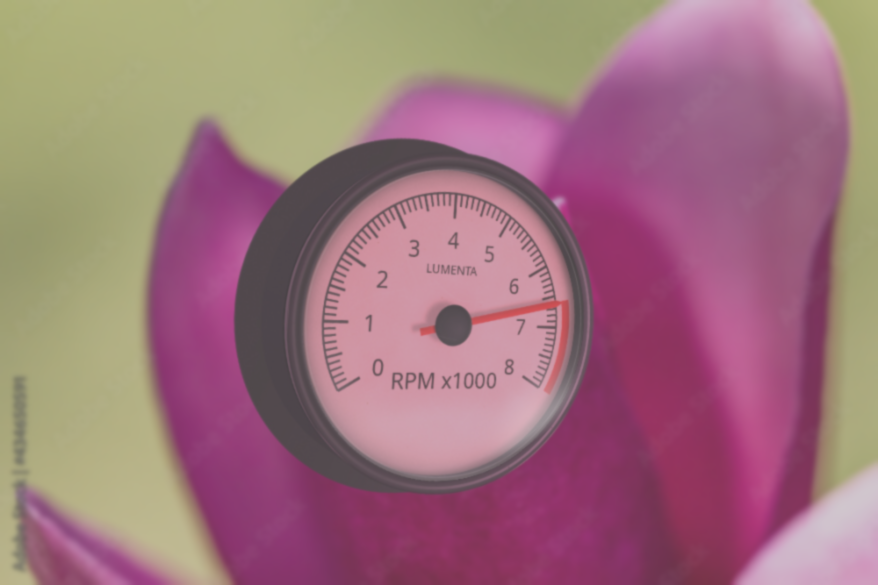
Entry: 6600 rpm
